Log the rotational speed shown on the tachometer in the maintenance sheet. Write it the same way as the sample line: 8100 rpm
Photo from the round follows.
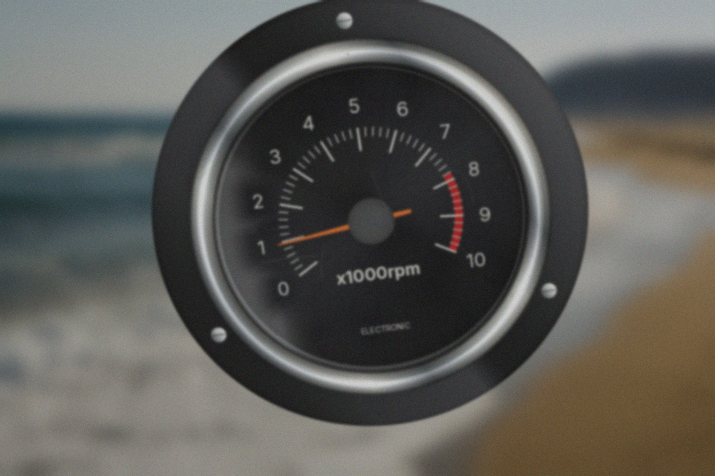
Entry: 1000 rpm
